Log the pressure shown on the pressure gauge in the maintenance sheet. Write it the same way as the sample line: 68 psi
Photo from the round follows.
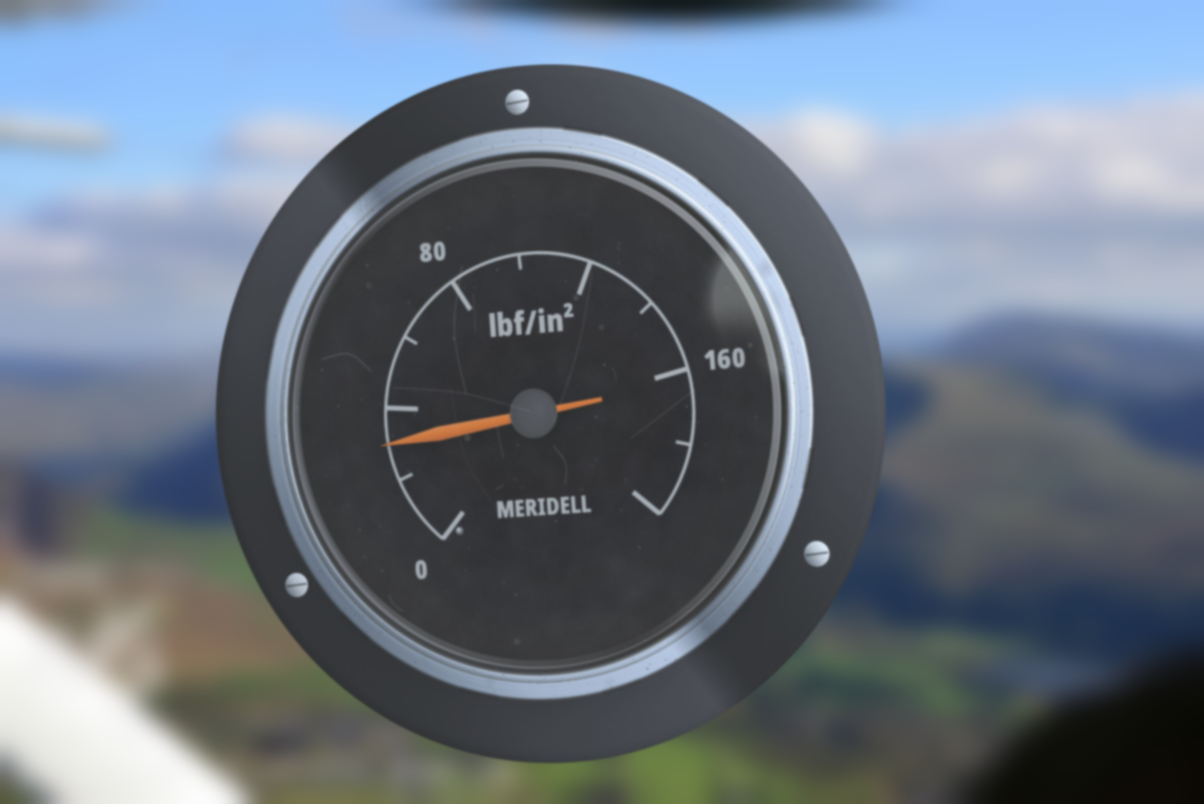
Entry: 30 psi
